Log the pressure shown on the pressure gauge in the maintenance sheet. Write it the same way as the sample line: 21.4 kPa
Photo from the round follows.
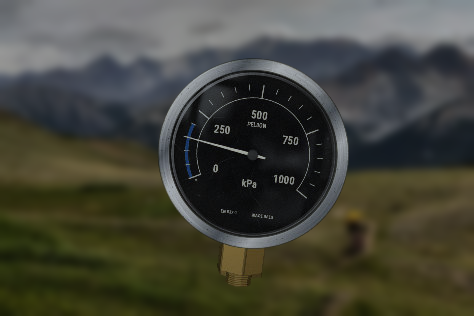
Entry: 150 kPa
